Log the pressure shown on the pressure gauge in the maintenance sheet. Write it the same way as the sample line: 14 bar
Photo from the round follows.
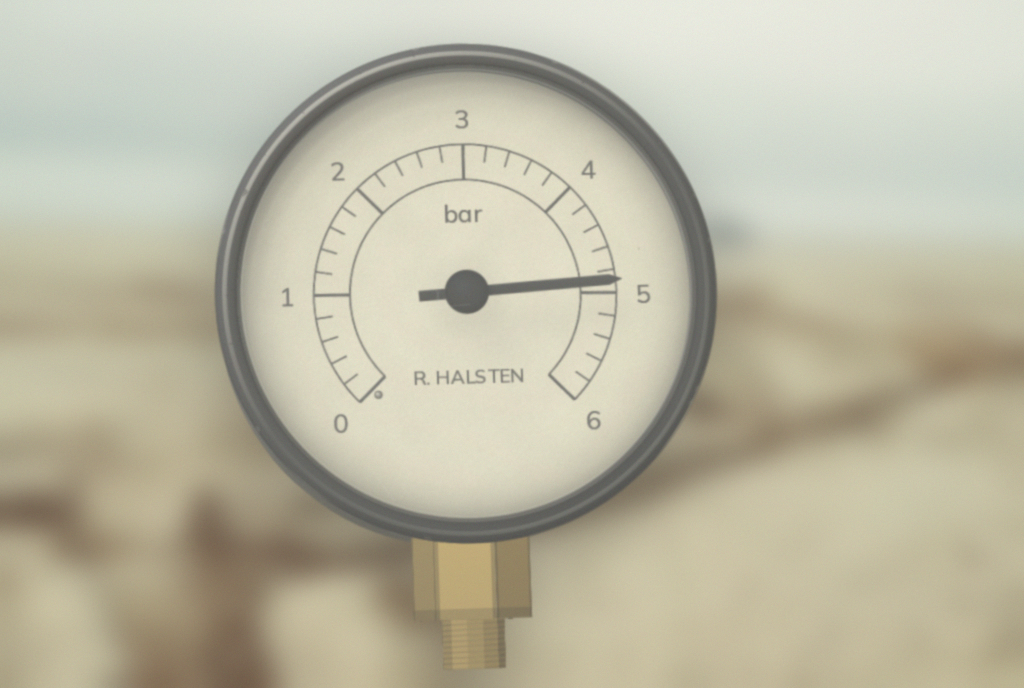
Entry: 4.9 bar
